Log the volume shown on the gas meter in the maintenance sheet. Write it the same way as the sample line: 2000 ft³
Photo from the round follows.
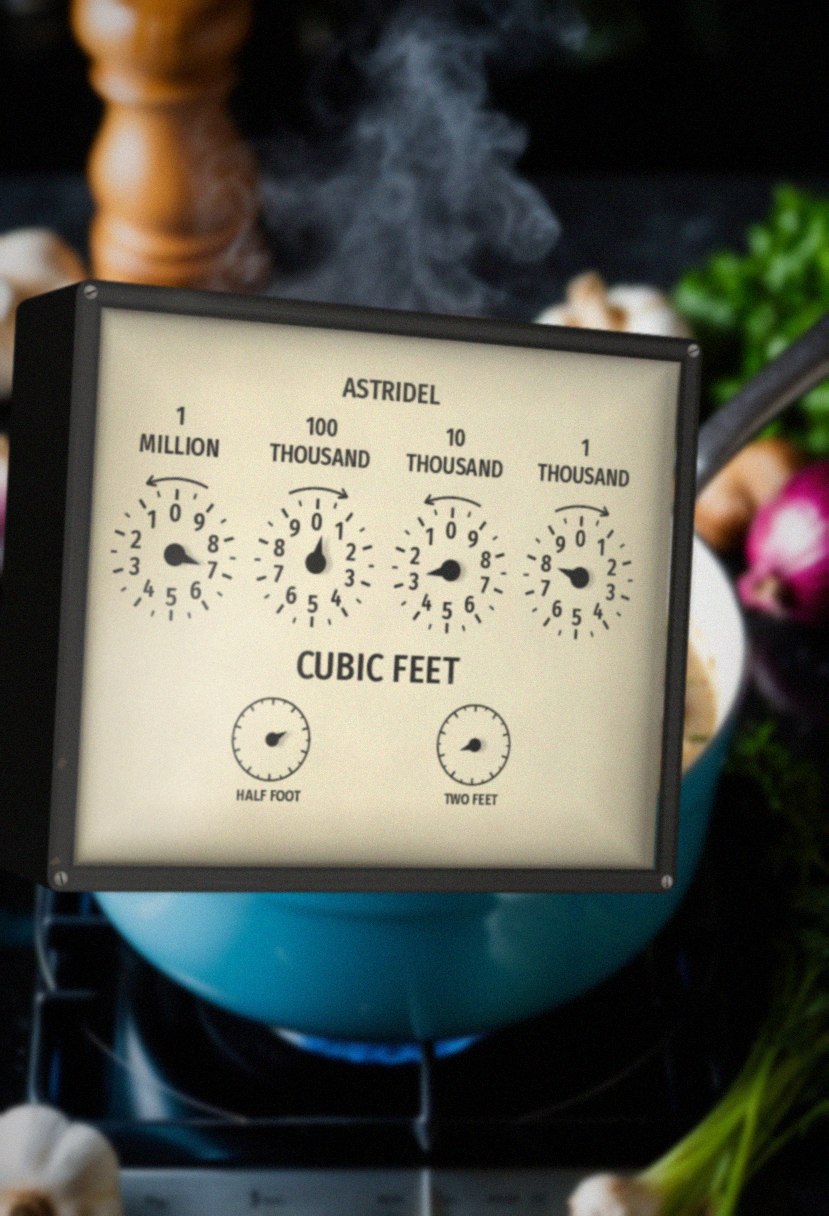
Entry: 702800 ft³
